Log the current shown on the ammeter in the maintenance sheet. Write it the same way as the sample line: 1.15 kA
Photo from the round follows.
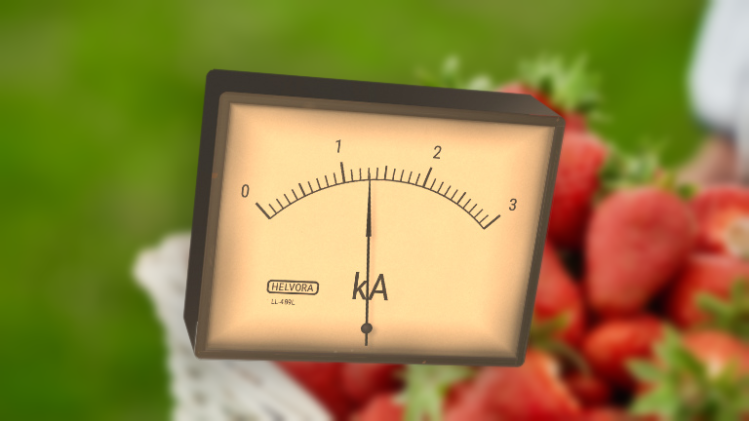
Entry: 1.3 kA
